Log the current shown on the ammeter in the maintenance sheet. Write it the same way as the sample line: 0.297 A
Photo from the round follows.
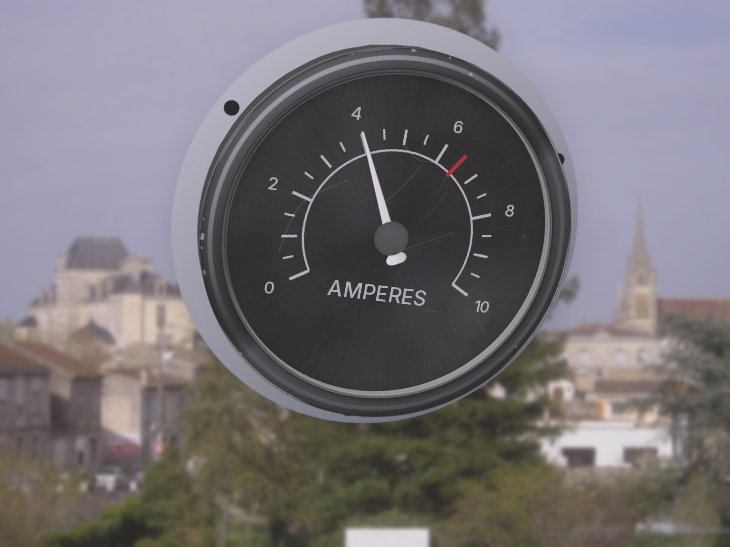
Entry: 4 A
